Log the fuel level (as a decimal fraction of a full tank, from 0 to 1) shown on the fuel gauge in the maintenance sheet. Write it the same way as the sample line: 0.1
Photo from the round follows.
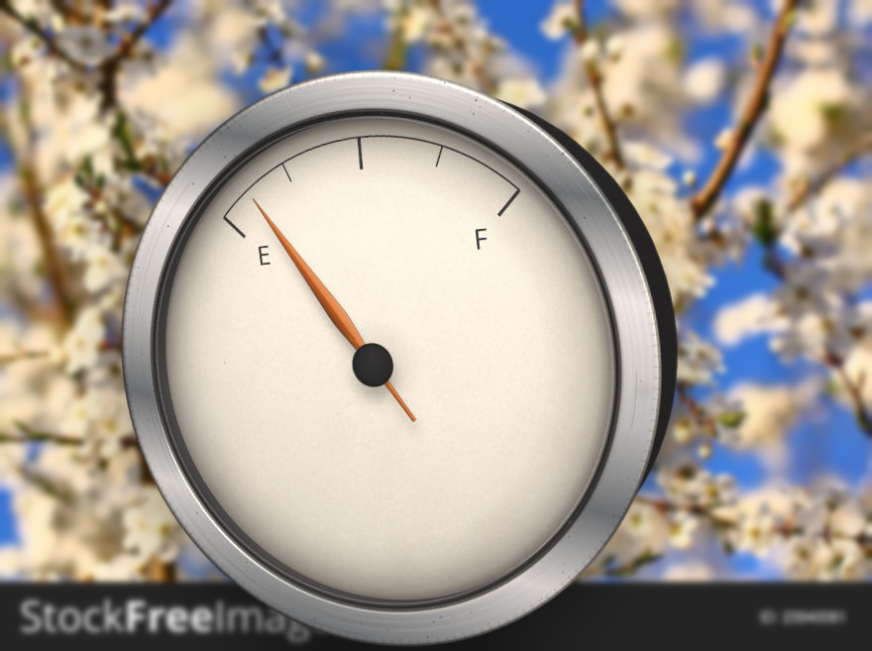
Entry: 0.125
